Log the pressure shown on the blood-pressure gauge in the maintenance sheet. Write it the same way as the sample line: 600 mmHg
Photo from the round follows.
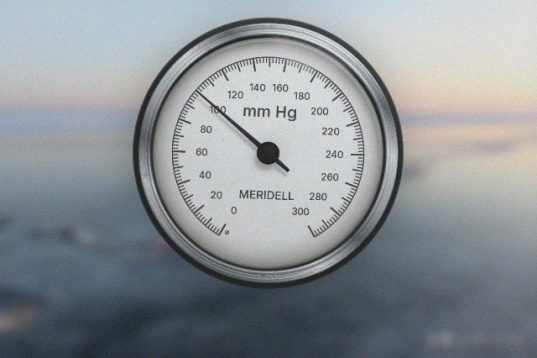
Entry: 100 mmHg
